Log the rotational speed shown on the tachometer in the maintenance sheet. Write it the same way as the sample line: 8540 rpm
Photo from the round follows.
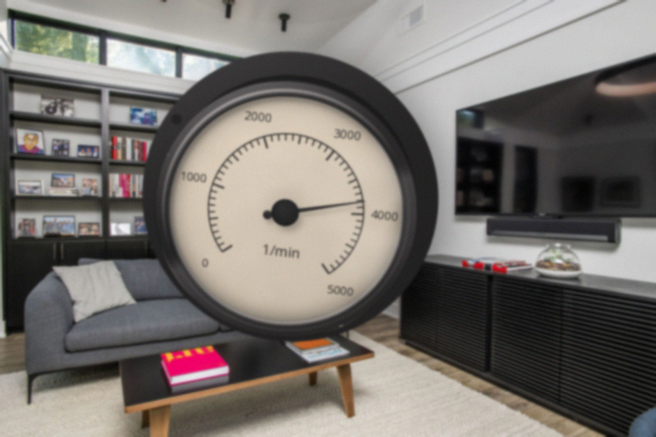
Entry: 3800 rpm
